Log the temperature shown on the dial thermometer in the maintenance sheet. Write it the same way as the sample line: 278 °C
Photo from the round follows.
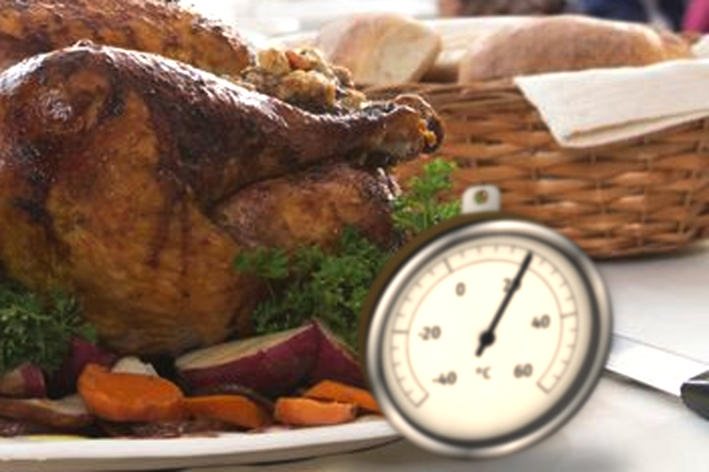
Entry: 20 °C
